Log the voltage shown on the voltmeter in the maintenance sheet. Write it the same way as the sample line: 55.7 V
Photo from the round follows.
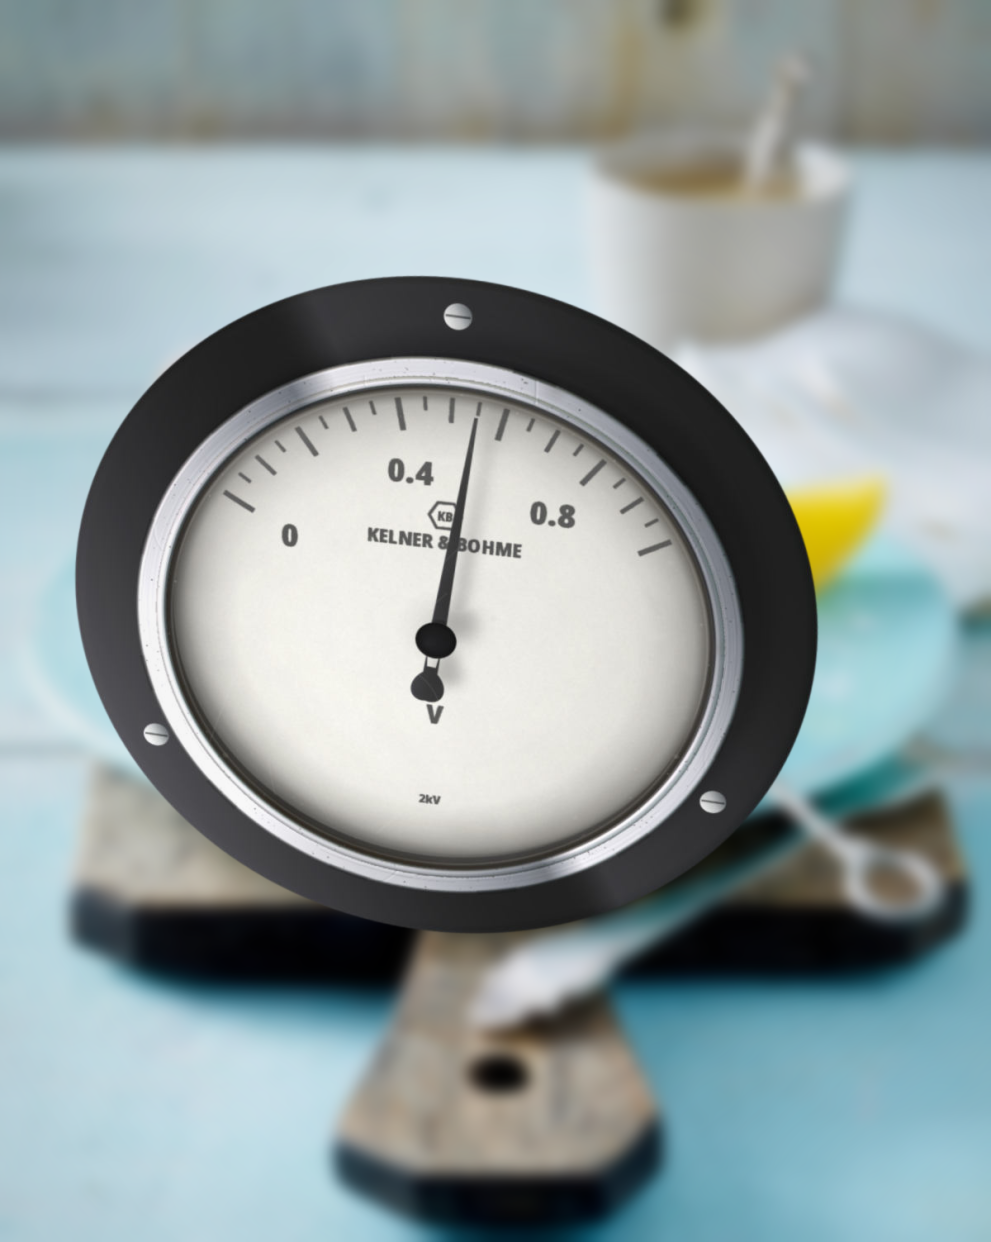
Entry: 0.55 V
